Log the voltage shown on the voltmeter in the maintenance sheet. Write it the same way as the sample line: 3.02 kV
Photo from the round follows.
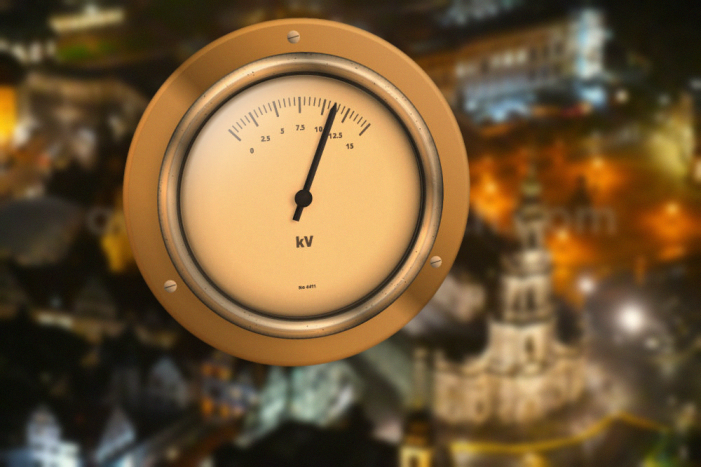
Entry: 11 kV
